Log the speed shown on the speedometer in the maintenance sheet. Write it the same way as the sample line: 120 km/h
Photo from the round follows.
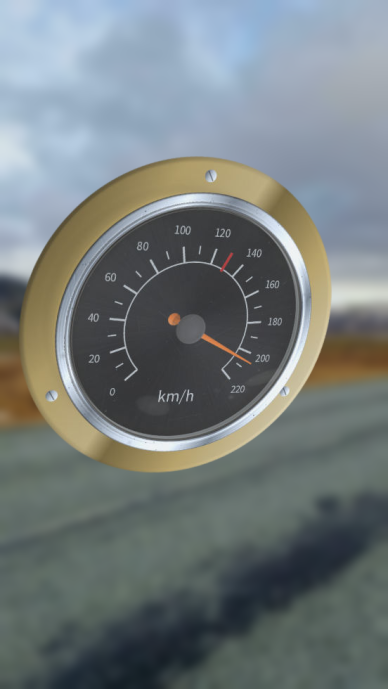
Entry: 205 km/h
